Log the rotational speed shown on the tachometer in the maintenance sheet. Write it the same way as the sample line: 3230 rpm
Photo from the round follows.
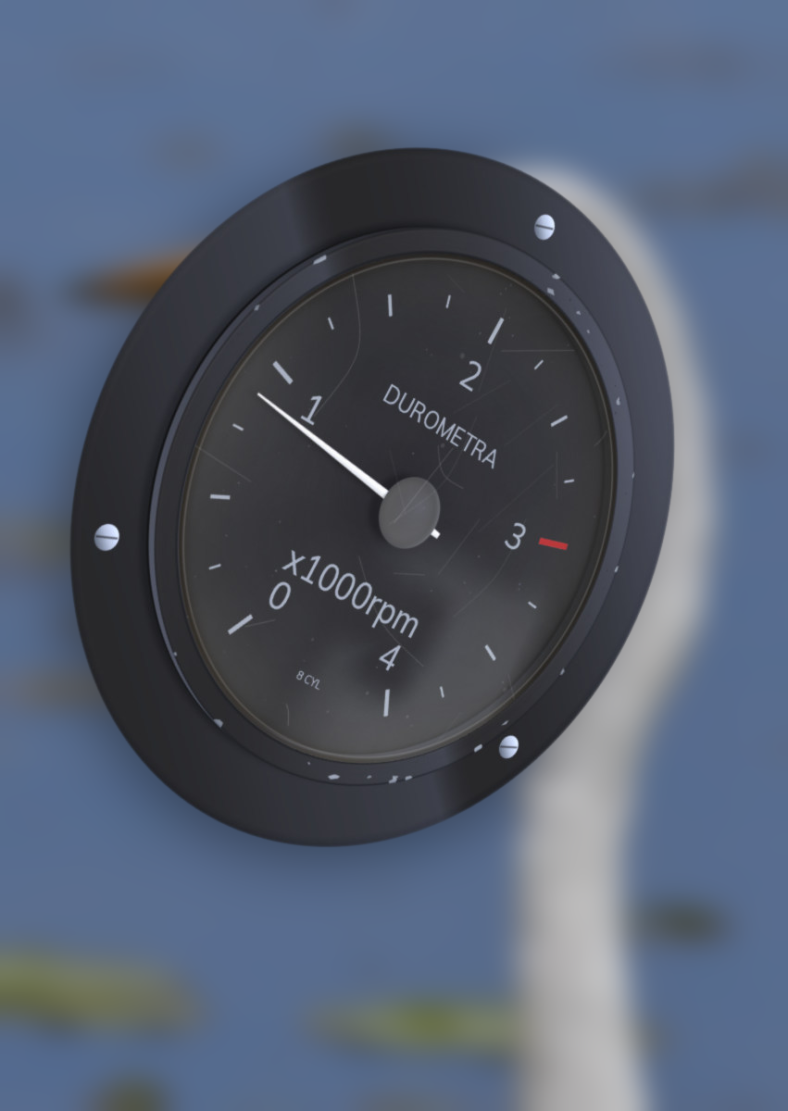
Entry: 875 rpm
